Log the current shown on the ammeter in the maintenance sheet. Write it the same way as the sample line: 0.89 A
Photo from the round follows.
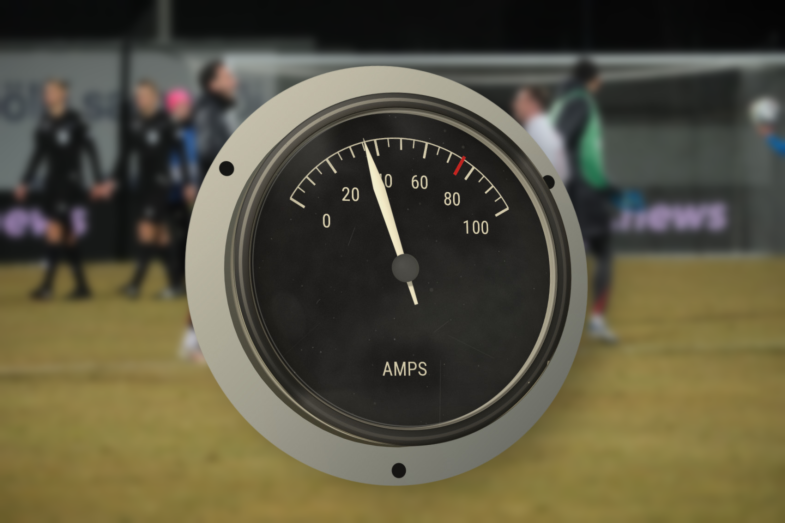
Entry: 35 A
